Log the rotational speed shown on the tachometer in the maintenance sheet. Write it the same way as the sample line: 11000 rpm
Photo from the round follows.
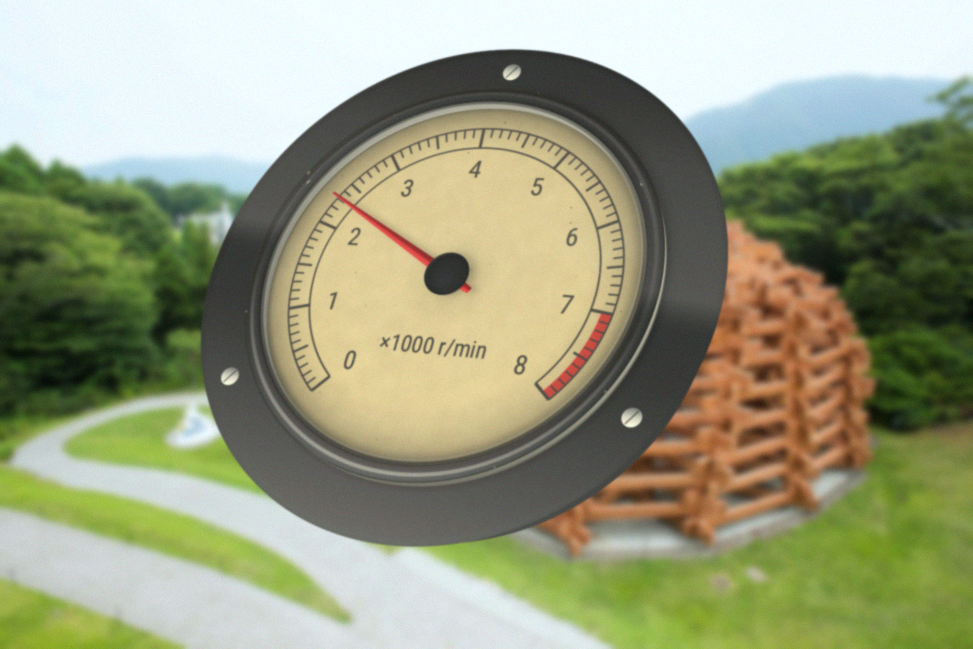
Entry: 2300 rpm
